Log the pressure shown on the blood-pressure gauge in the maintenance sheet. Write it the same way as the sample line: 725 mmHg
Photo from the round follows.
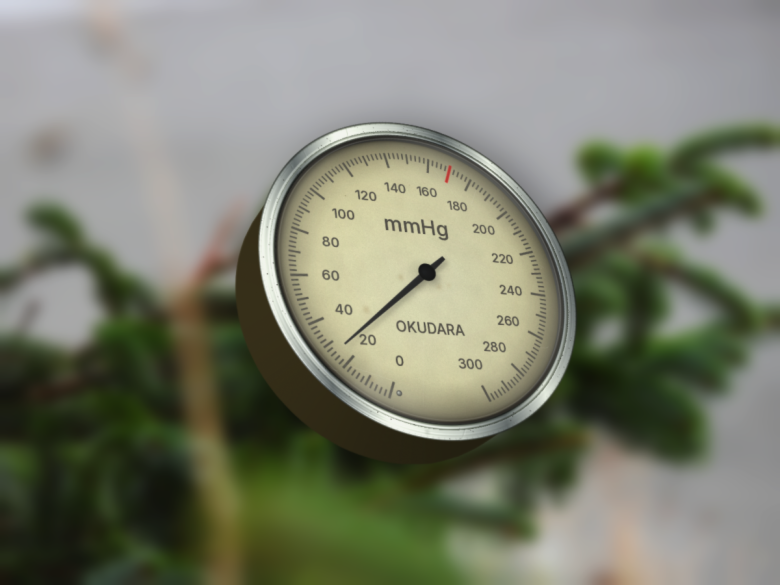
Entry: 26 mmHg
